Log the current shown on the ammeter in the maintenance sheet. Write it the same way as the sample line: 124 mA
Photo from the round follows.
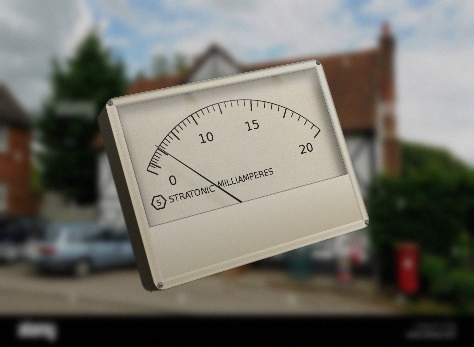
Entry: 5 mA
